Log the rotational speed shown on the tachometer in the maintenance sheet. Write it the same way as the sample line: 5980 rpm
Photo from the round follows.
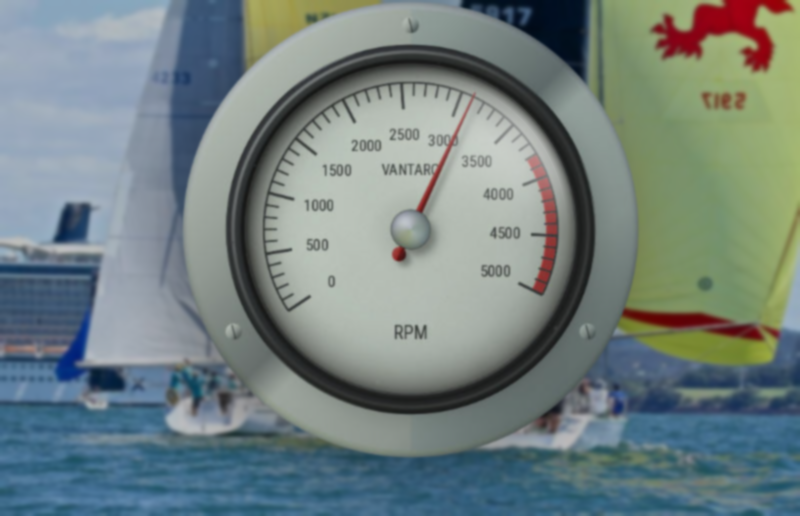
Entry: 3100 rpm
